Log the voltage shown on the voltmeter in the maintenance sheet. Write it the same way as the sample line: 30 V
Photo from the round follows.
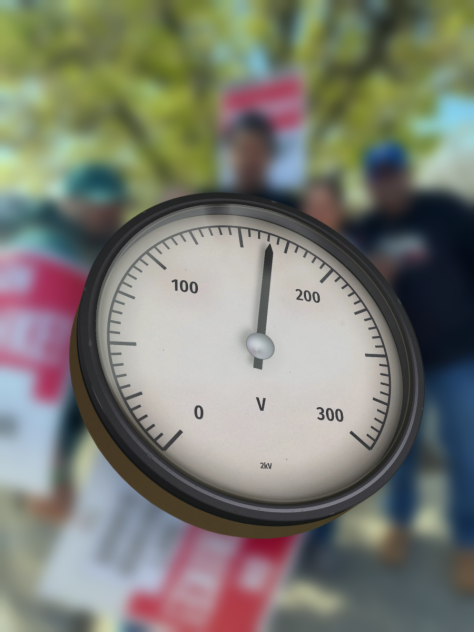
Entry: 165 V
